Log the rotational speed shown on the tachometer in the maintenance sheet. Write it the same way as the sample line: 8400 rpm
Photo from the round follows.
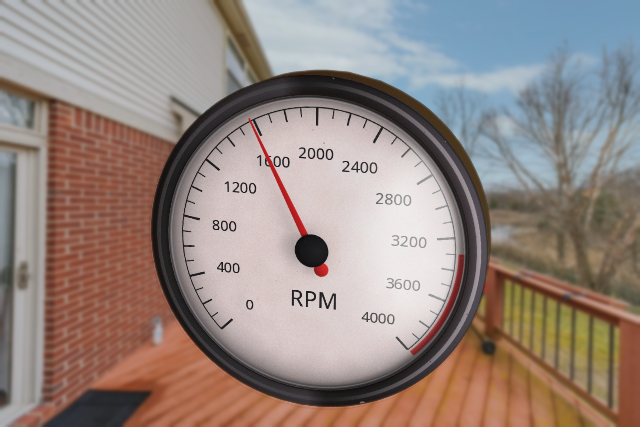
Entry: 1600 rpm
